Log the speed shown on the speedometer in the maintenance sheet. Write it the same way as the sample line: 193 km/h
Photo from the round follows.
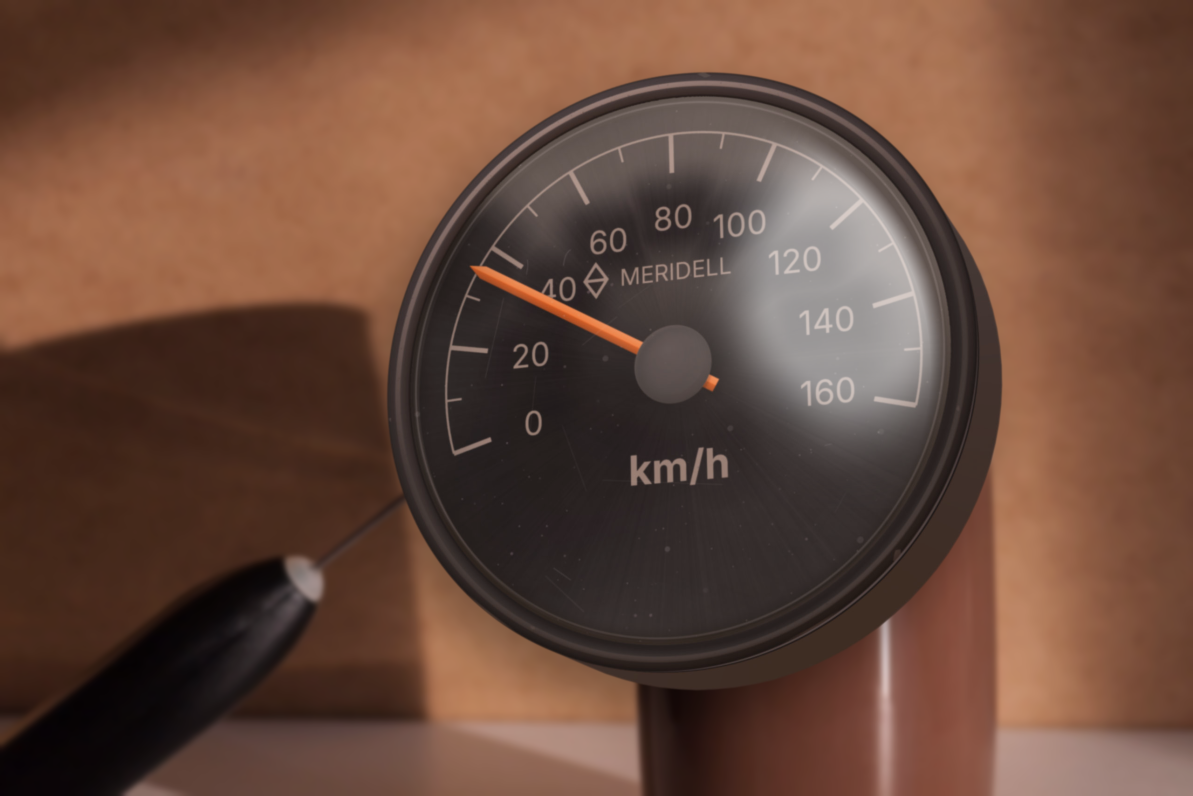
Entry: 35 km/h
